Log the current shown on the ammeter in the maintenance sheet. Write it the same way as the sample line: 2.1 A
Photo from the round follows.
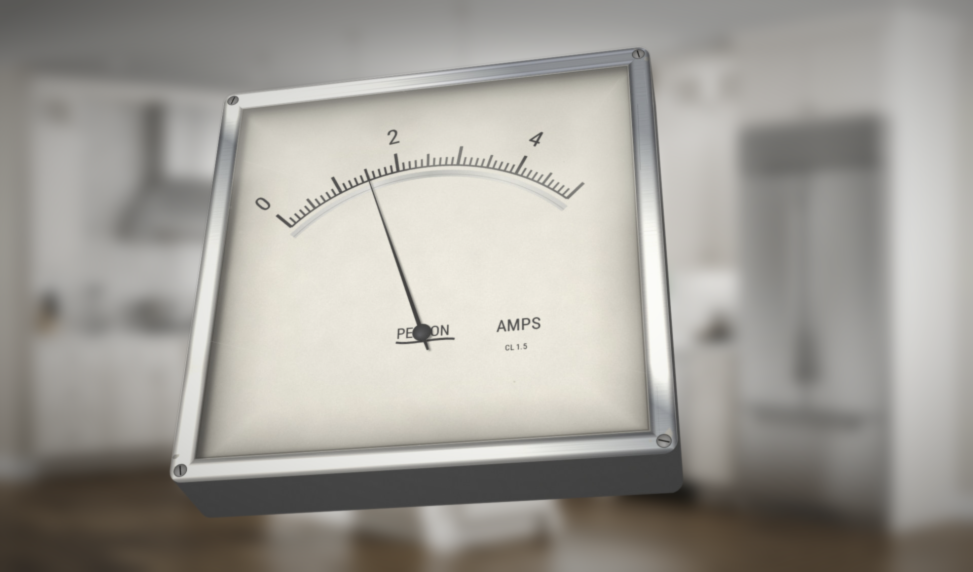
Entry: 1.5 A
